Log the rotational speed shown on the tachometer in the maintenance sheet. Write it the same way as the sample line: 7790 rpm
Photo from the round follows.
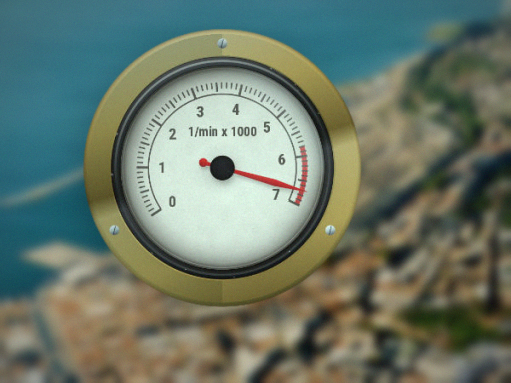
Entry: 6700 rpm
